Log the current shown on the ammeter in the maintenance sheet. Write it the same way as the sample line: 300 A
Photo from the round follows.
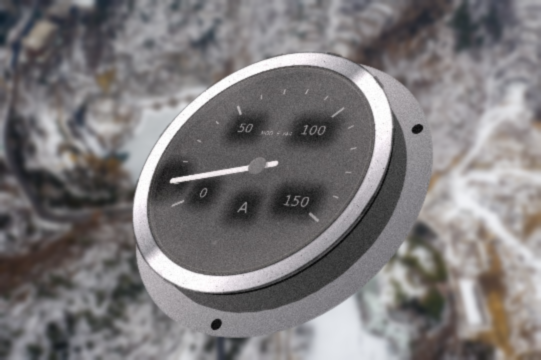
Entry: 10 A
